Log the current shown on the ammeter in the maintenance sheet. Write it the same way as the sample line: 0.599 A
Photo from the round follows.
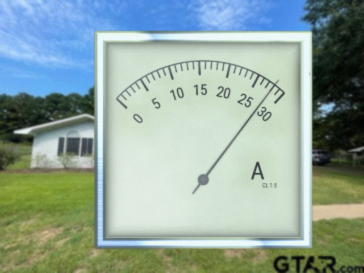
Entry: 28 A
